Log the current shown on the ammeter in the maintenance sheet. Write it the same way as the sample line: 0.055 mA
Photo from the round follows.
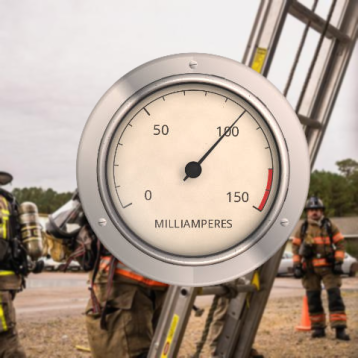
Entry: 100 mA
